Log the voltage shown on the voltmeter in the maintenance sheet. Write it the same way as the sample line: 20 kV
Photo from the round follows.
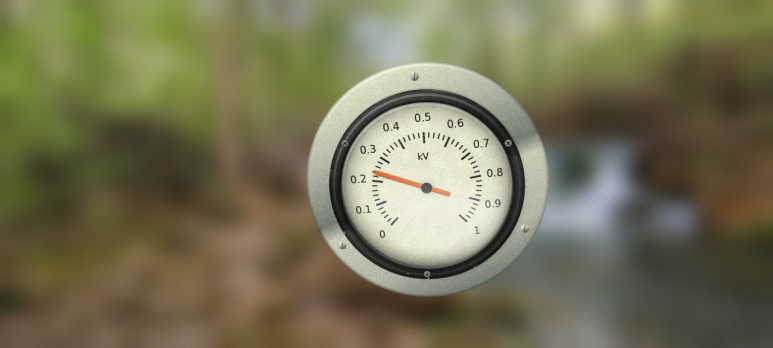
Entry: 0.24 kV
